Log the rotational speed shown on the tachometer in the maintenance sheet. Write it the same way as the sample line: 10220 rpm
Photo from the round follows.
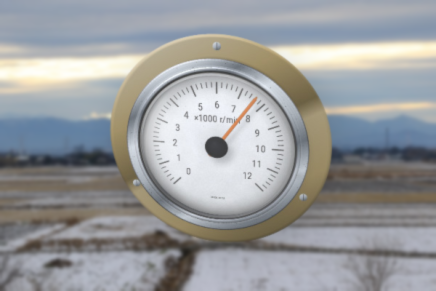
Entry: 7600 rpm
